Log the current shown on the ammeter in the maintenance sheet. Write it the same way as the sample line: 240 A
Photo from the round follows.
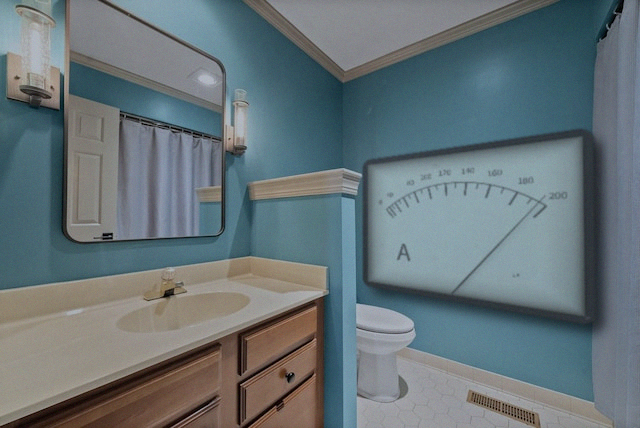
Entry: 195 A
